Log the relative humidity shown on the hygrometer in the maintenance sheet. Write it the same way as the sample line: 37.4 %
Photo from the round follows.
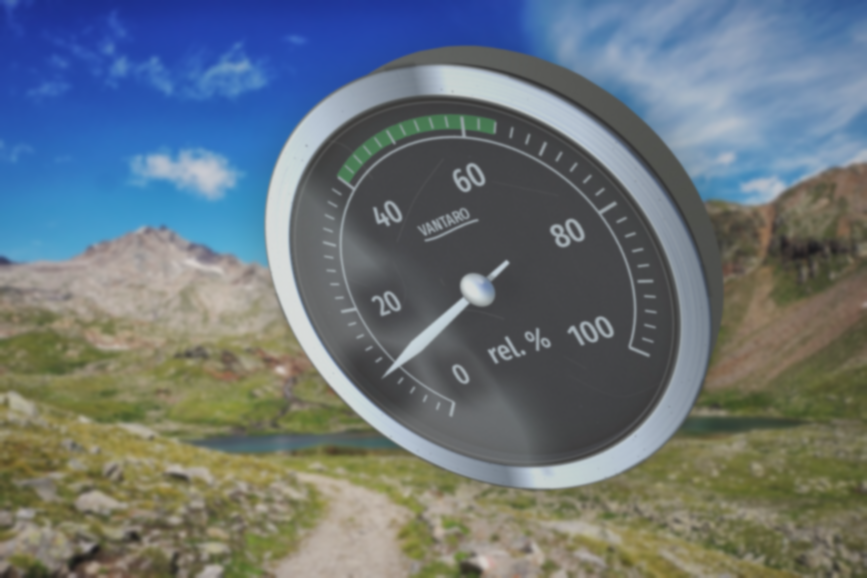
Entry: 10 %
